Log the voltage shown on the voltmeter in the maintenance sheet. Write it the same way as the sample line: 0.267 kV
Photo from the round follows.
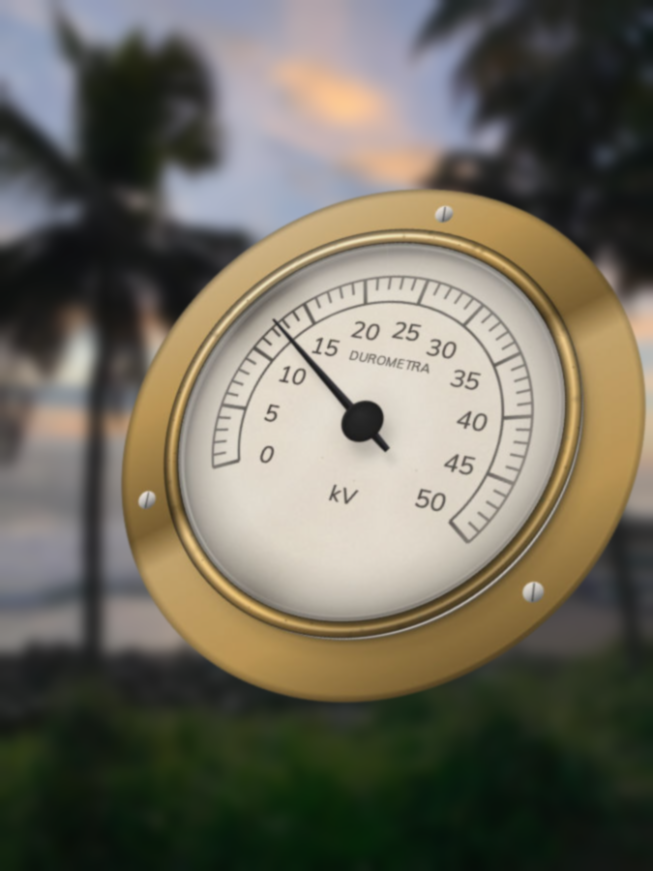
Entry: 12.5 kV
